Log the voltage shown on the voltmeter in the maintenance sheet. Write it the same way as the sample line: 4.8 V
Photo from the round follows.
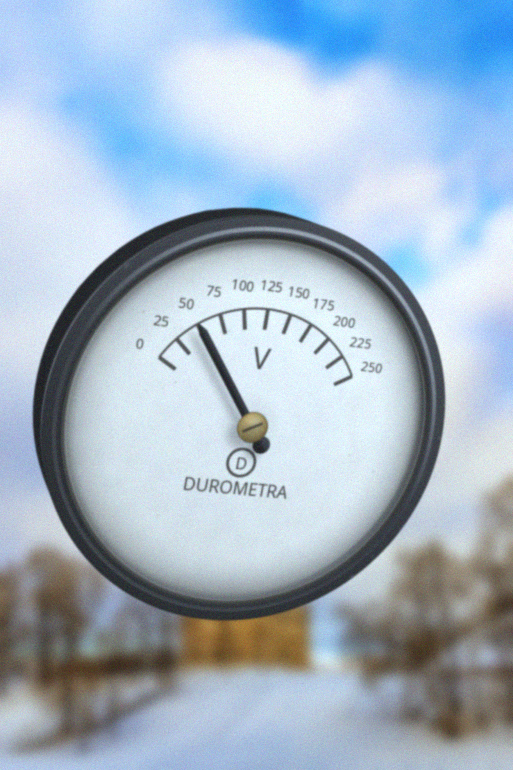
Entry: 50 V
